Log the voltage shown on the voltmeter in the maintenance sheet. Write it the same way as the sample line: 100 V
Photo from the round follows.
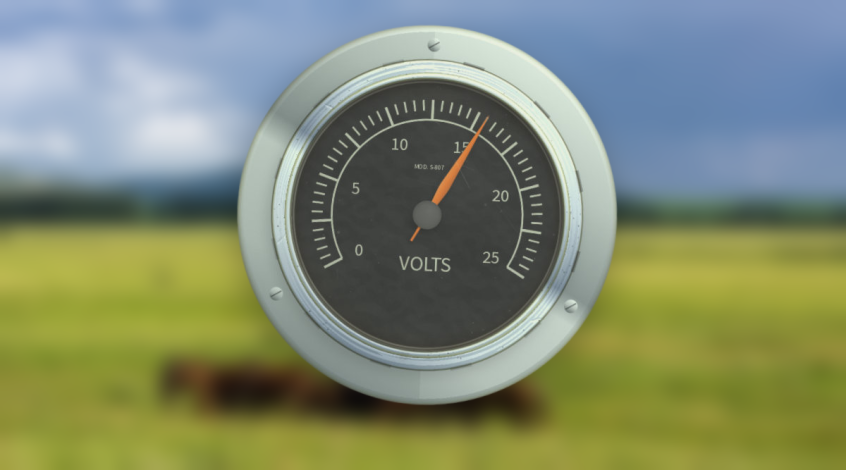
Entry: 15.5 V
